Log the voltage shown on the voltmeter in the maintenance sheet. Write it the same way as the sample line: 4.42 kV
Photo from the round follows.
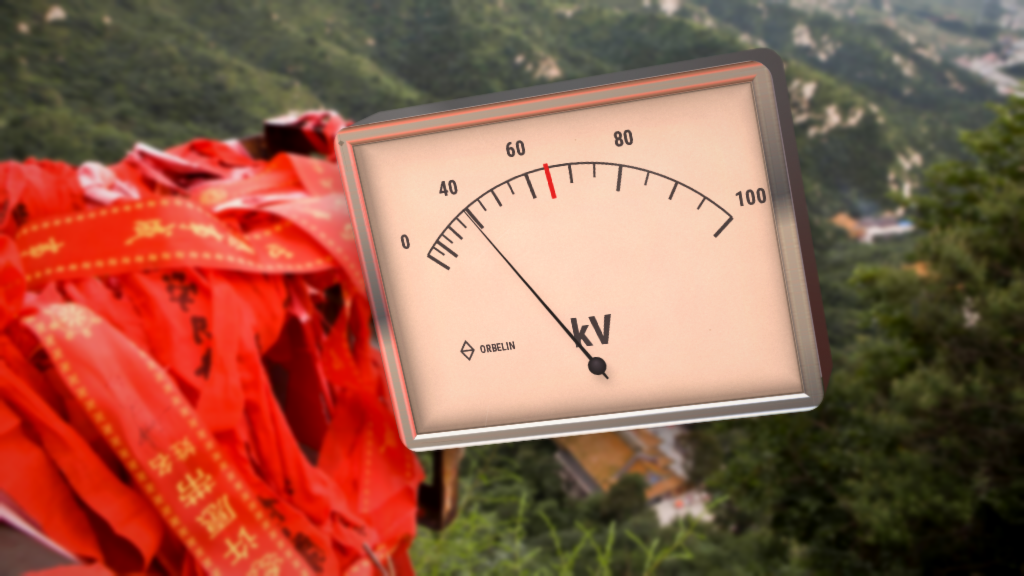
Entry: 40 kV
